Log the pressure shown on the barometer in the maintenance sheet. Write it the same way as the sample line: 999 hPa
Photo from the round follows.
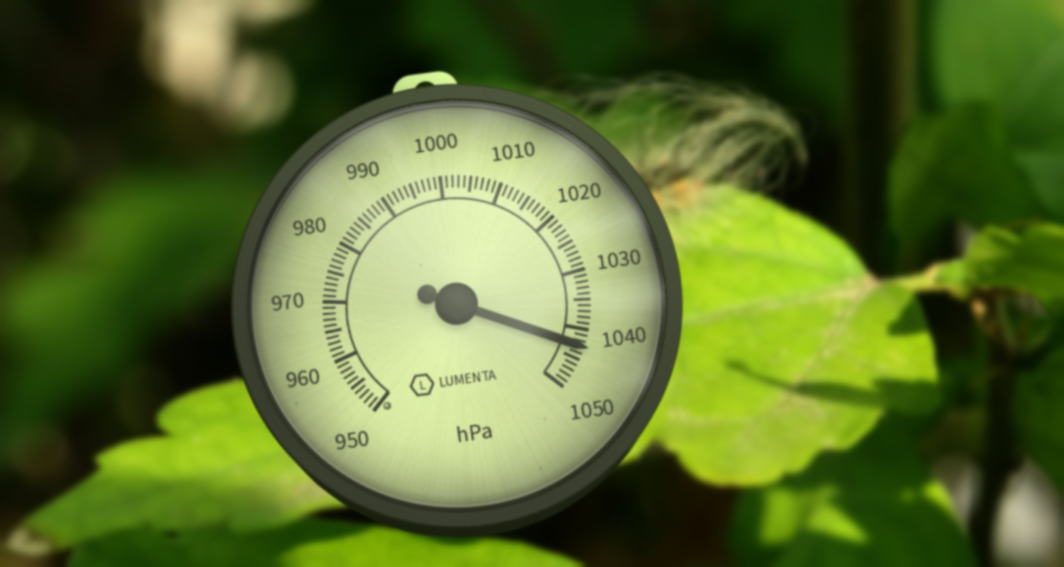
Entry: 1043 hPa
